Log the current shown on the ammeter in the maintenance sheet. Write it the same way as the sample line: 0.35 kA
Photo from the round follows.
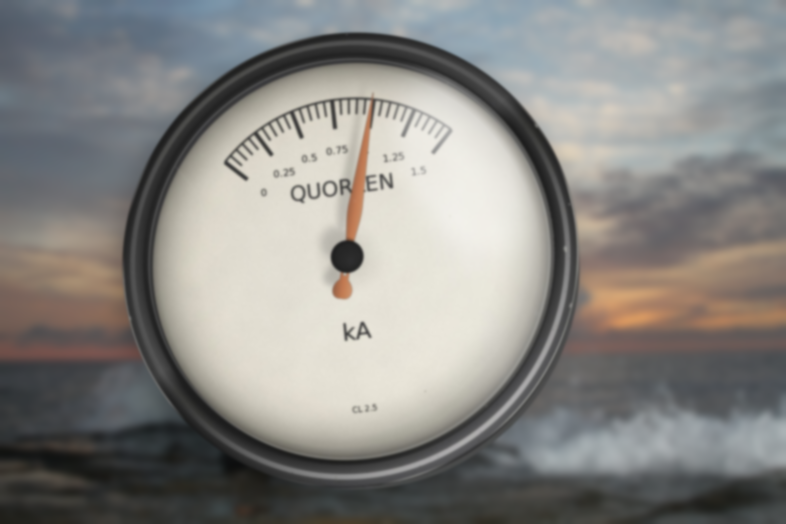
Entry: 1 kA
